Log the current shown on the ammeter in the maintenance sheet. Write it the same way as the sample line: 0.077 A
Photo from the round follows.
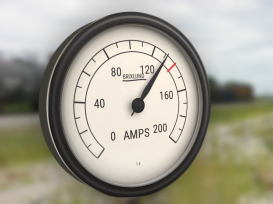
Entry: 130 A
